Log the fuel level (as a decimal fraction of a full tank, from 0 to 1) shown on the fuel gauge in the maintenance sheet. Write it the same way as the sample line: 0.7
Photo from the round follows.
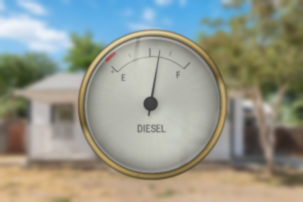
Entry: 0.625
